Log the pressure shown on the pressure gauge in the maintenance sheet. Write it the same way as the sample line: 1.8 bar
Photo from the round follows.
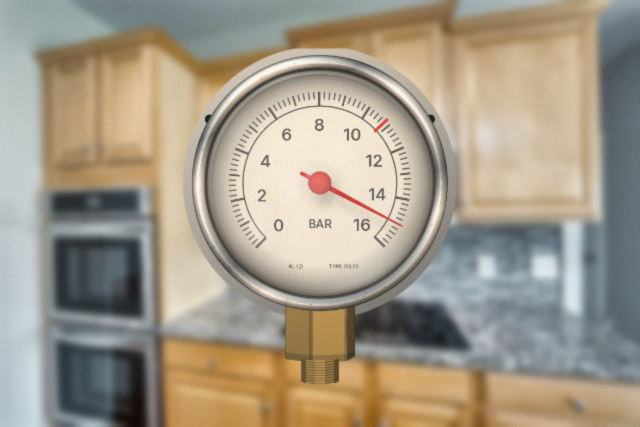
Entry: 15 bar
